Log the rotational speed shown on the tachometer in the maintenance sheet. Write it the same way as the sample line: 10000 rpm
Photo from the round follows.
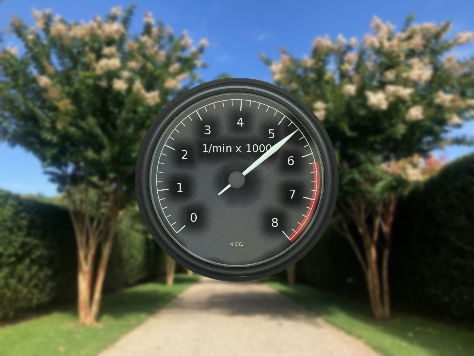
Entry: 5400 rpm
